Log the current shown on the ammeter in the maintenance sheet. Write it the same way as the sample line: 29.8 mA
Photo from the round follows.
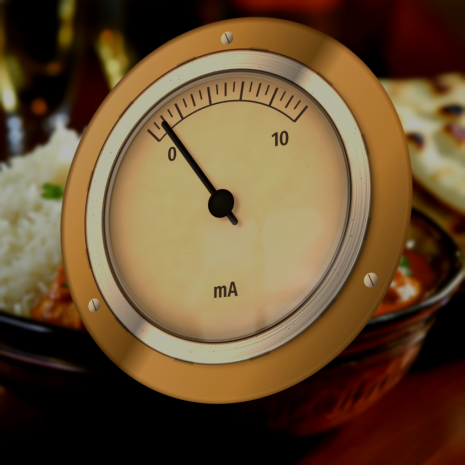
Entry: 1 mA
